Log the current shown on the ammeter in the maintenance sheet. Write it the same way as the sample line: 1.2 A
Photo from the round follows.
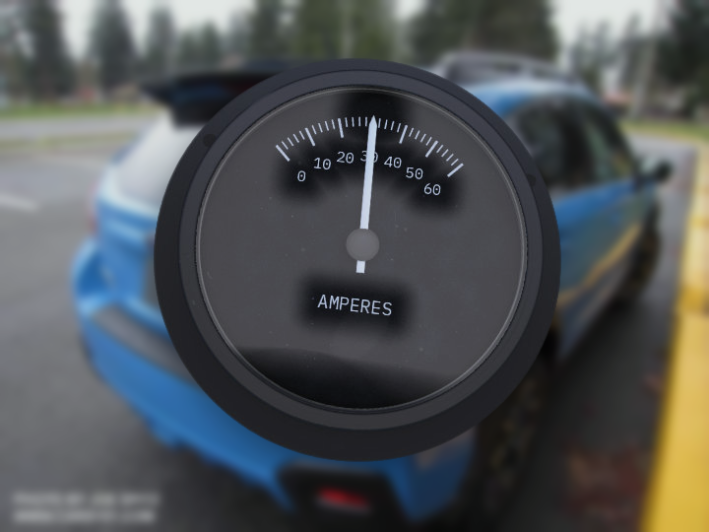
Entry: 30 A
